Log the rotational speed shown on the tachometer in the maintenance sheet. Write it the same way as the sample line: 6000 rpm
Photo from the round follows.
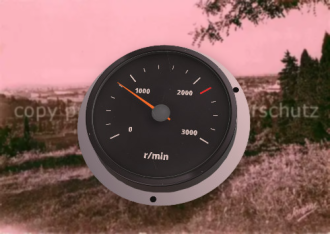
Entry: 800 rpm
